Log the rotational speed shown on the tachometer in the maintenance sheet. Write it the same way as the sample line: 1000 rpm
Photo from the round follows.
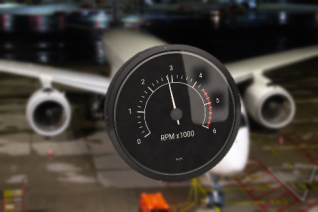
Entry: 2800 rpm
